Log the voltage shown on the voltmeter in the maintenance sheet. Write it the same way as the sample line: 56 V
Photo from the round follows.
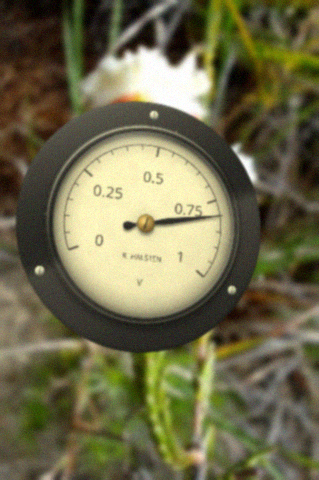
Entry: 0.8 V
